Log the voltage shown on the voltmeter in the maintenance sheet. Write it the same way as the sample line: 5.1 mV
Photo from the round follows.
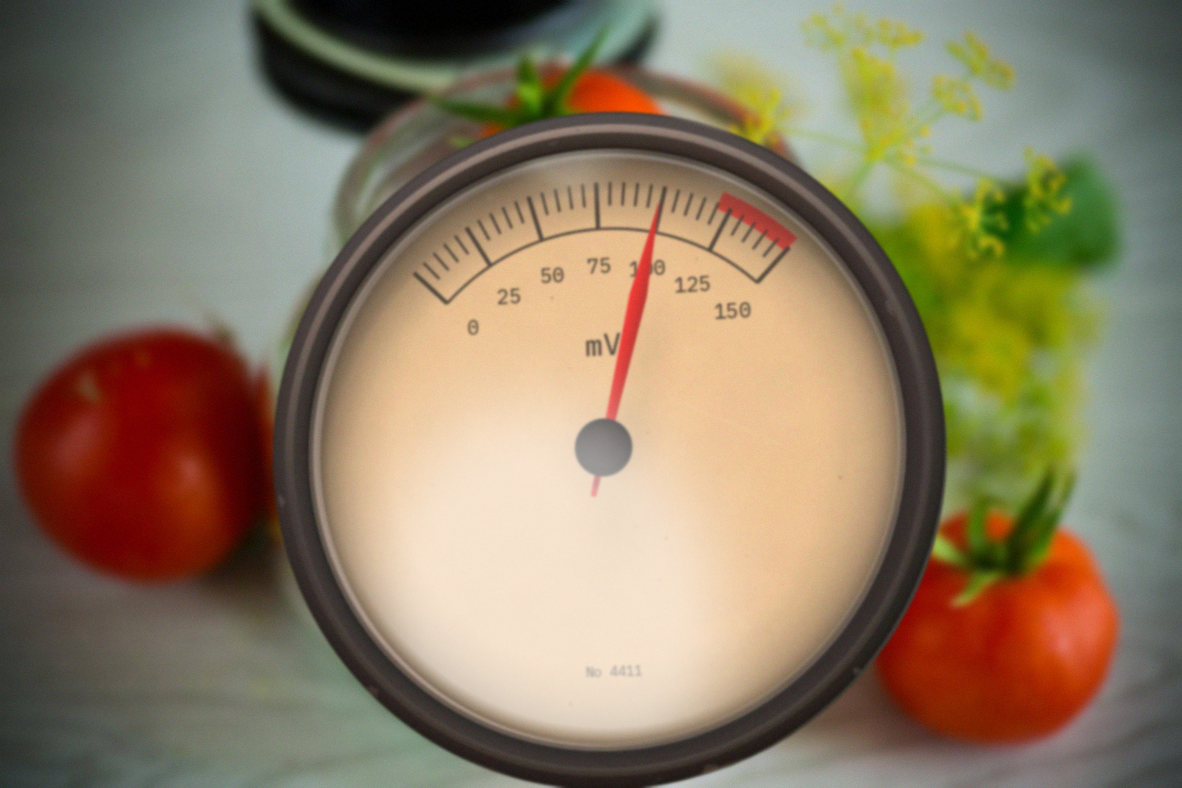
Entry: 100 mV
